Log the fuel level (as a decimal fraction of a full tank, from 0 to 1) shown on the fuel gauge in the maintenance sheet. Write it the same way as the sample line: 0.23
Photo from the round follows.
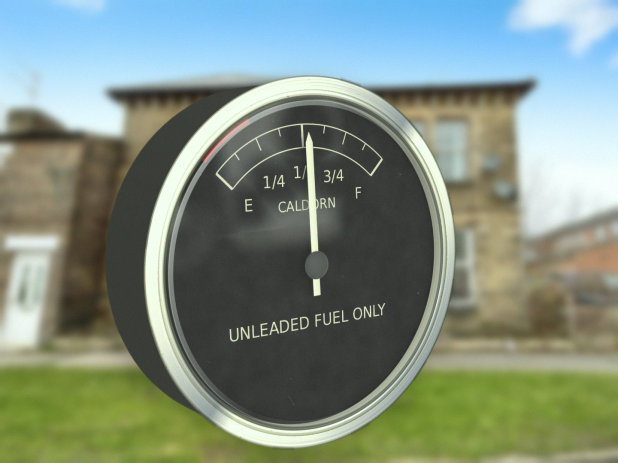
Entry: 0.5
